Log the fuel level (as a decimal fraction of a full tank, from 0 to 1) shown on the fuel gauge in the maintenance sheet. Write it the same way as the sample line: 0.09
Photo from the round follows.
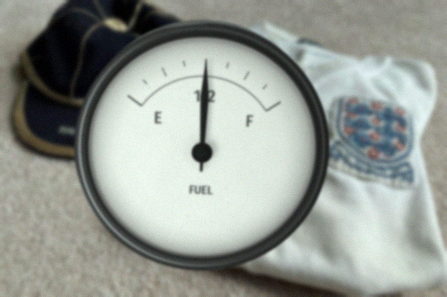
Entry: 0.5
